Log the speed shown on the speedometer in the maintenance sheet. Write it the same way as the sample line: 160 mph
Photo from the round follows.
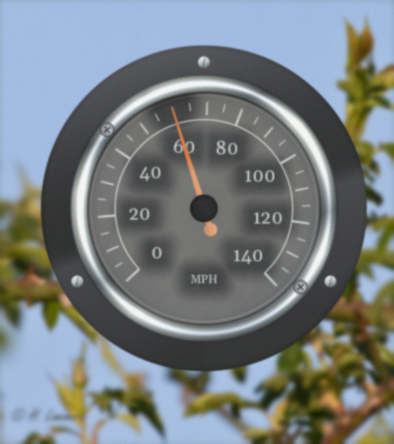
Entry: 60 mph
